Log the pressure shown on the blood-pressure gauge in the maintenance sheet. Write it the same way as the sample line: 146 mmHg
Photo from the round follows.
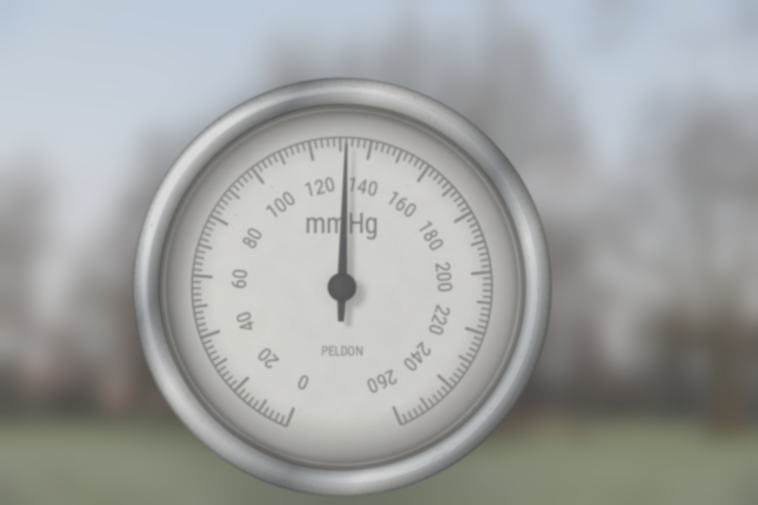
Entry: 132 mmHg
